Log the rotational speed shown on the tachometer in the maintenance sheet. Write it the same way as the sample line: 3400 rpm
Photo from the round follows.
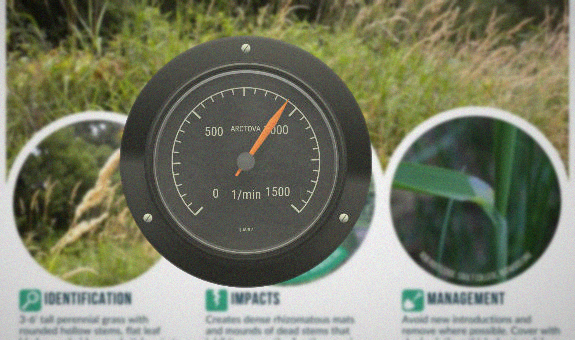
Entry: 950 rpm
